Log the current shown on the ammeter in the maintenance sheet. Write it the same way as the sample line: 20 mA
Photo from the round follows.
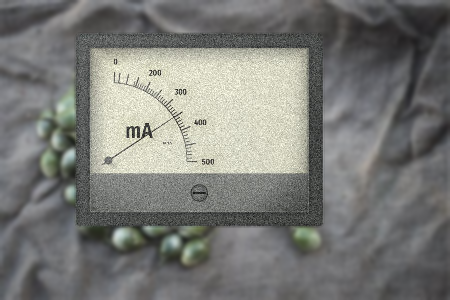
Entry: 350 mA
